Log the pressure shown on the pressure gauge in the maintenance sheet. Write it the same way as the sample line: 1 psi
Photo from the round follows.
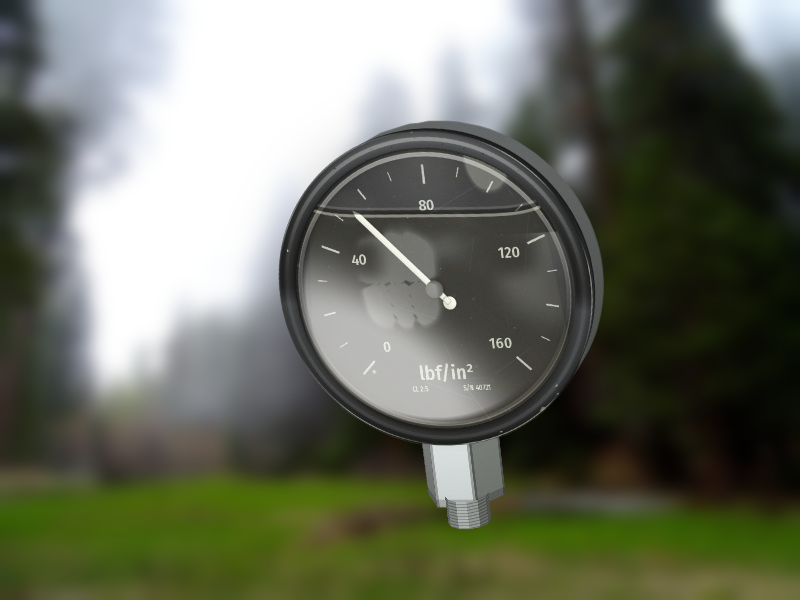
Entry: 55 psi
